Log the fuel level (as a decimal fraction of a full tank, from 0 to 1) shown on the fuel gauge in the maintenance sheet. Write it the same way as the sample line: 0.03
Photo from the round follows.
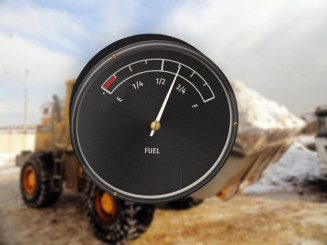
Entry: 0.625
